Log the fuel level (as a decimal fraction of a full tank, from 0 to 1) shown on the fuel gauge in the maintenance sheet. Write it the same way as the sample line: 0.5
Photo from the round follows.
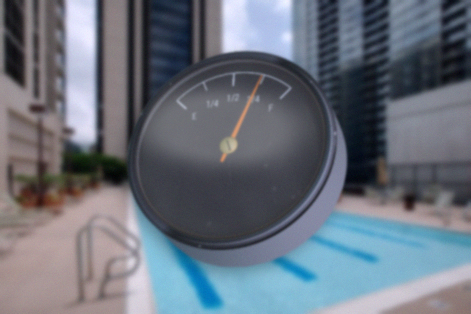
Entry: 0.75
